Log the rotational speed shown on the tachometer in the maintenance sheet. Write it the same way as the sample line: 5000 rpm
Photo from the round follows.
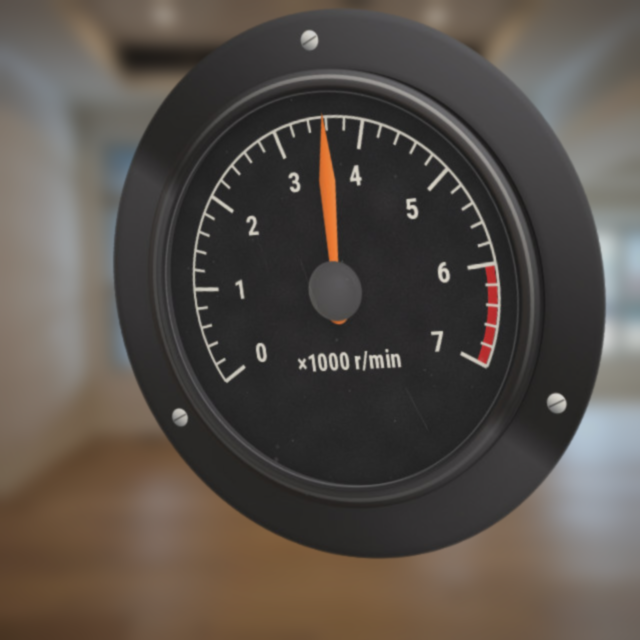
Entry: 3600 rpm
